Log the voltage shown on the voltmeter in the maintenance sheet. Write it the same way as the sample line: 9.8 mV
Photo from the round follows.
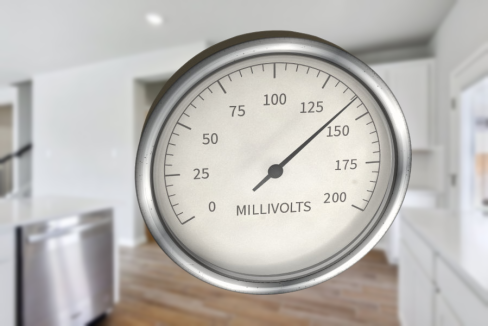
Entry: 140 mV
